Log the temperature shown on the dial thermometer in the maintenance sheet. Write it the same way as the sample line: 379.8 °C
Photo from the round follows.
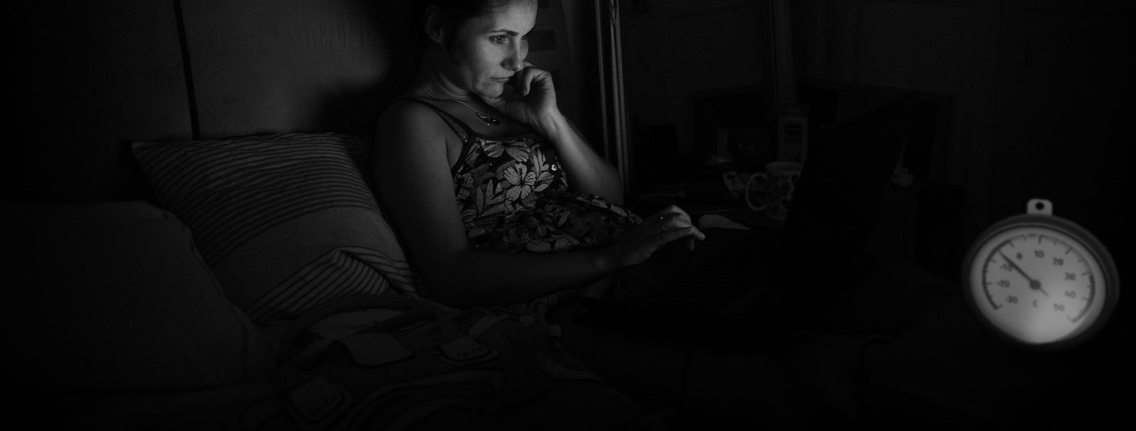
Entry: -5 °C
